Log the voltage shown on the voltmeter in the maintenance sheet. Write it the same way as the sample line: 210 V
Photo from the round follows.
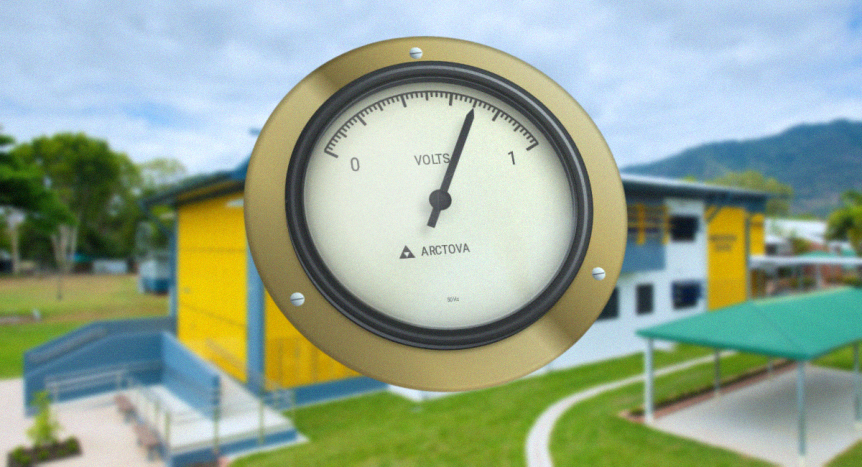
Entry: 0.7 V
